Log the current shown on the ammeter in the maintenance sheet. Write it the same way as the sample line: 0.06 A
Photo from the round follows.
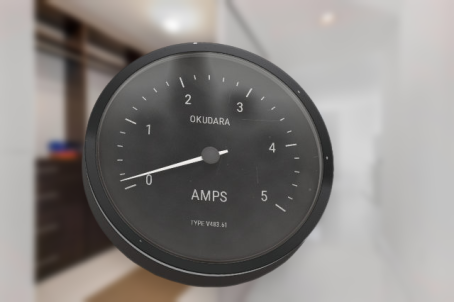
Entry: 0.1 A
